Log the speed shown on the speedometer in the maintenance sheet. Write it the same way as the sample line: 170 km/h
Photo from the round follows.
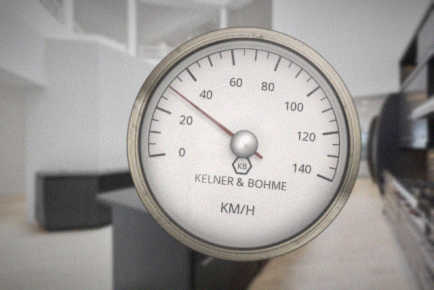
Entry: 30 km/h
